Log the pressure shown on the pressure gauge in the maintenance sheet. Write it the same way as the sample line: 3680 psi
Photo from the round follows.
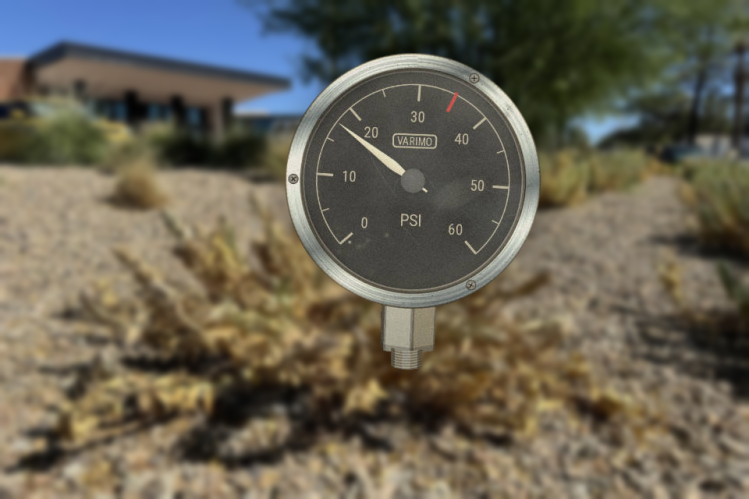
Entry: 17.5 psi
